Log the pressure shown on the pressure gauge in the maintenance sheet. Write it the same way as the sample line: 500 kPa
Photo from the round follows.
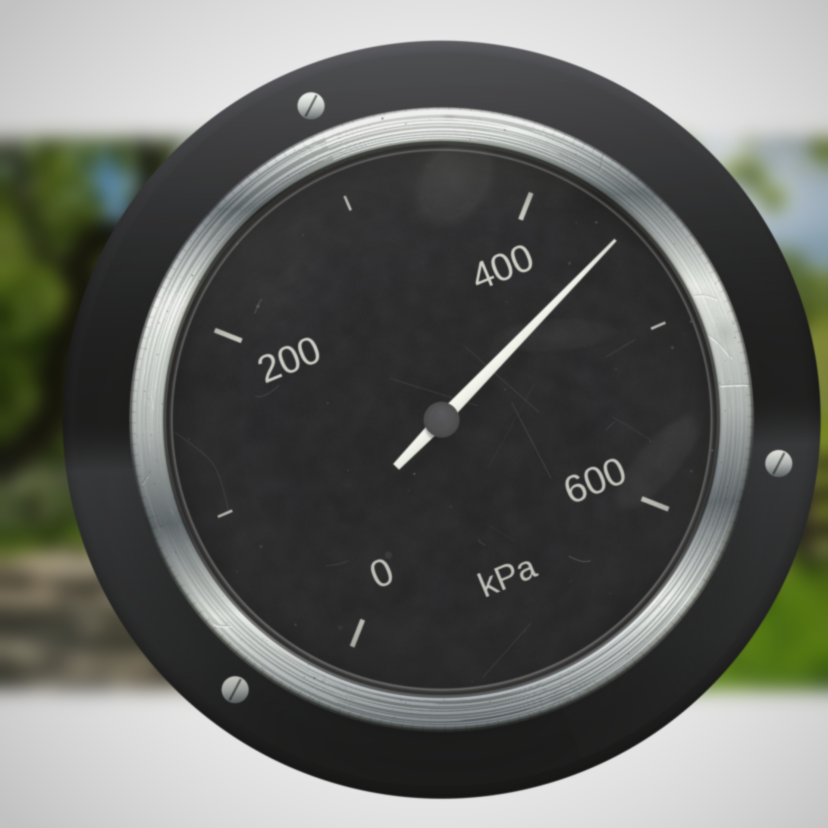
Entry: 450 kPa
